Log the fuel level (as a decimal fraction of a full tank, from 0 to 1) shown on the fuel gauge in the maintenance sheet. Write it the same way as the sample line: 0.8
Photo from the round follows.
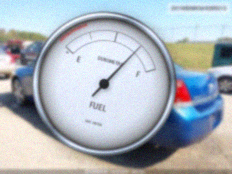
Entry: 0.75
